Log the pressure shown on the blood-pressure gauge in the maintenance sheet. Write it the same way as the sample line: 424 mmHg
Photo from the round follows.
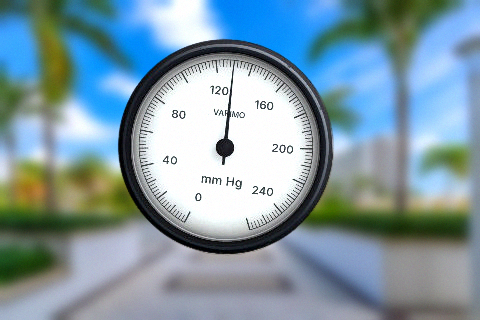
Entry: 130 mmHg
